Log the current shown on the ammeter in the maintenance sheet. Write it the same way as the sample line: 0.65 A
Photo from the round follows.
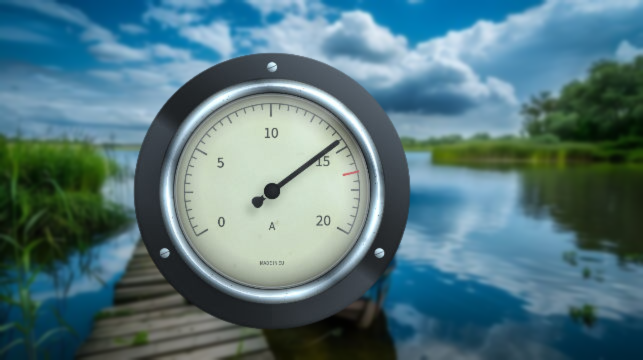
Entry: 14.5 A
